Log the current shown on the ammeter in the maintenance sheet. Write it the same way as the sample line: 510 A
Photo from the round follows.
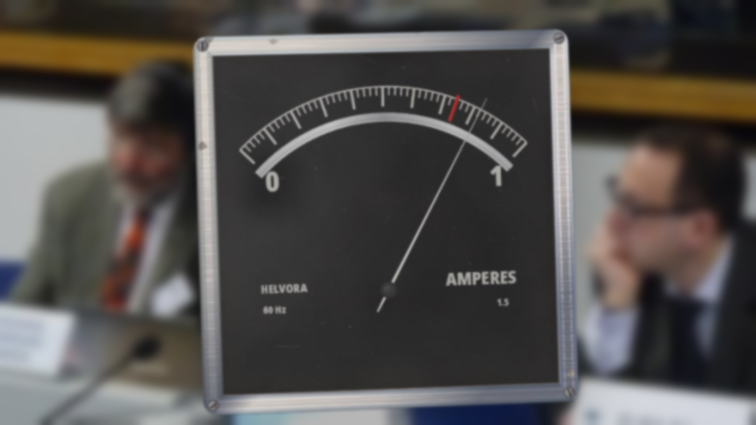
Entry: 0.82 A
